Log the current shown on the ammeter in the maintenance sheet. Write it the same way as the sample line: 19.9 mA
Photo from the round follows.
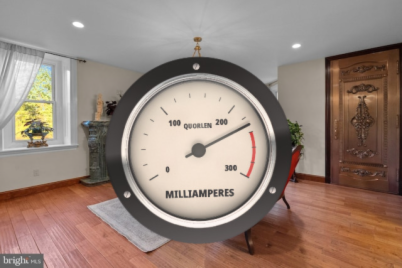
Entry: 230 mA
